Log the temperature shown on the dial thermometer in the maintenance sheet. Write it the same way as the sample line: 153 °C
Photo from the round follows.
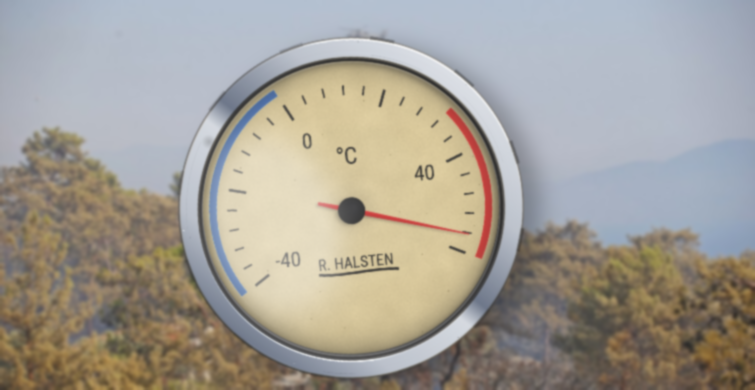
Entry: 56 °C
